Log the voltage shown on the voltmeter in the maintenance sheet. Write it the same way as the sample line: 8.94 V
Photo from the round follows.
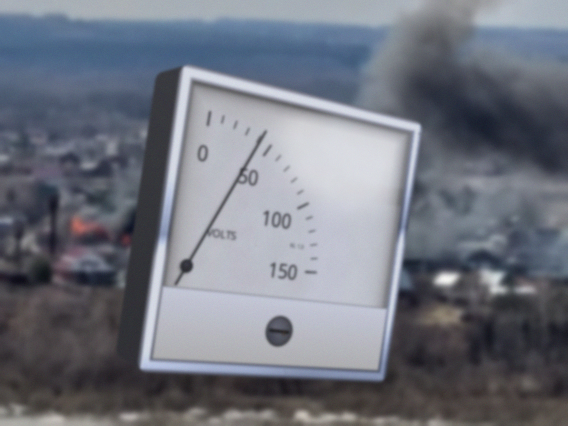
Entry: 40 V
